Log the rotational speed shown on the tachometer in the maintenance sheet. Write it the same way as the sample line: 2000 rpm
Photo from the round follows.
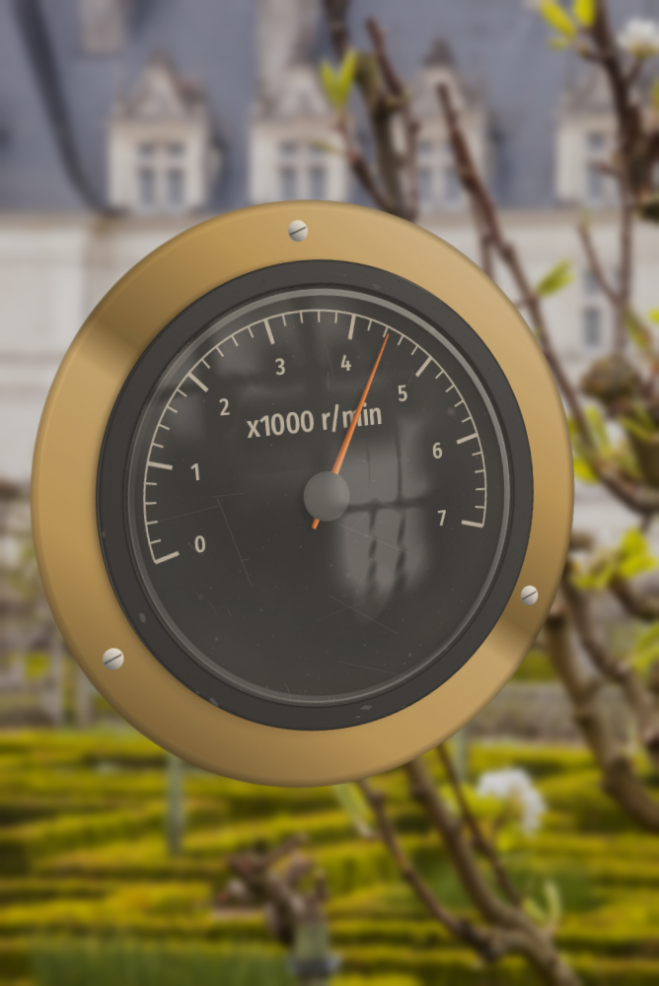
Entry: 4400 rpm
